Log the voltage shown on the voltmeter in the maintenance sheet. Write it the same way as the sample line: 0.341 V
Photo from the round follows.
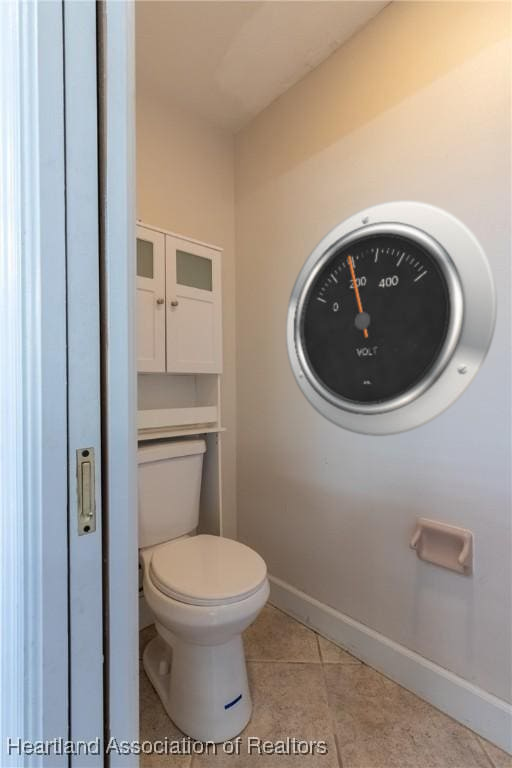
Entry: 200 V
